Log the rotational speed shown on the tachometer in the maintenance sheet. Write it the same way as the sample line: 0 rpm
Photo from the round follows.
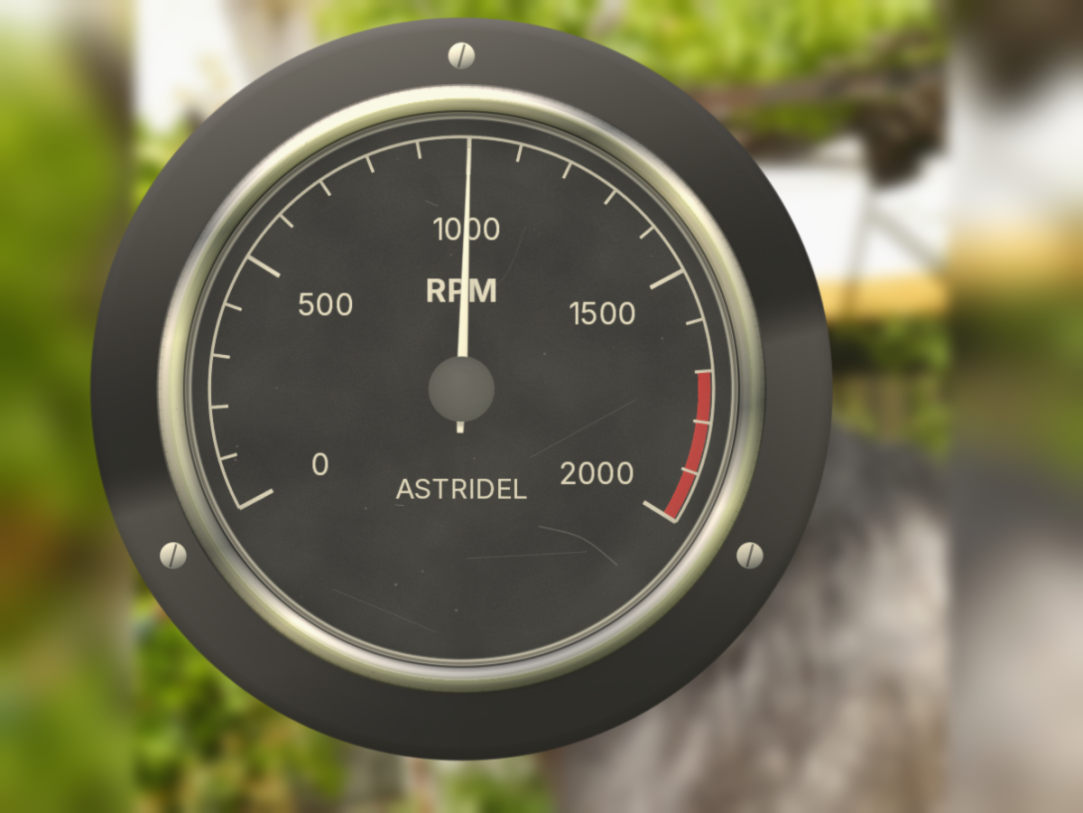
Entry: 1000 rpm
